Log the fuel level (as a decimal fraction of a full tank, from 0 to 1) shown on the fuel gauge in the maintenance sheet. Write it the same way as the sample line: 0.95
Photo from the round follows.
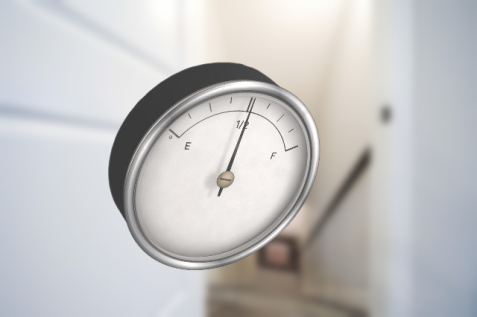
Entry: 0.5
